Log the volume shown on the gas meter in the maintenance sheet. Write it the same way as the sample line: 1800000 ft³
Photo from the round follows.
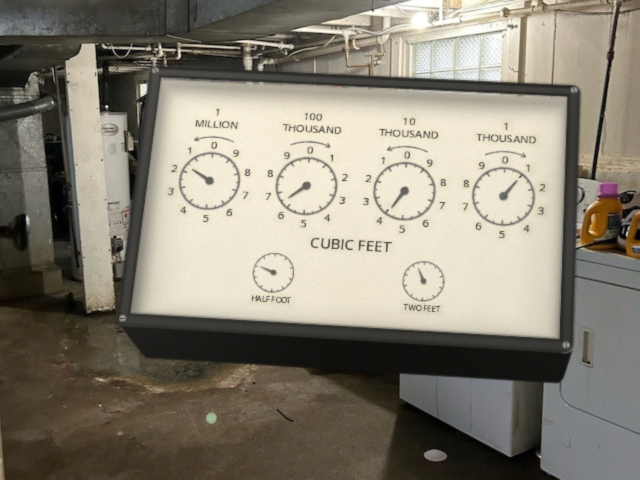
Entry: 164100 ft³
